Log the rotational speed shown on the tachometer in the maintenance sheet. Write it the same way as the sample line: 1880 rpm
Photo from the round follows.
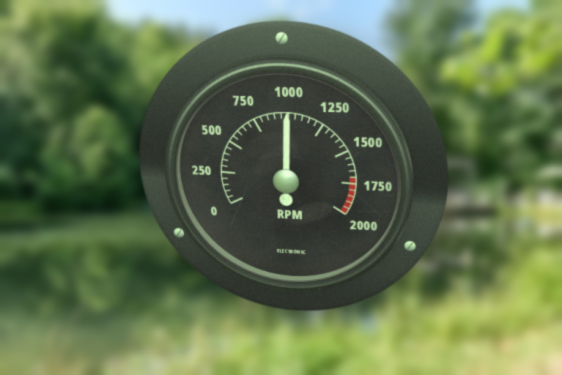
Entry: 1000 rpm
